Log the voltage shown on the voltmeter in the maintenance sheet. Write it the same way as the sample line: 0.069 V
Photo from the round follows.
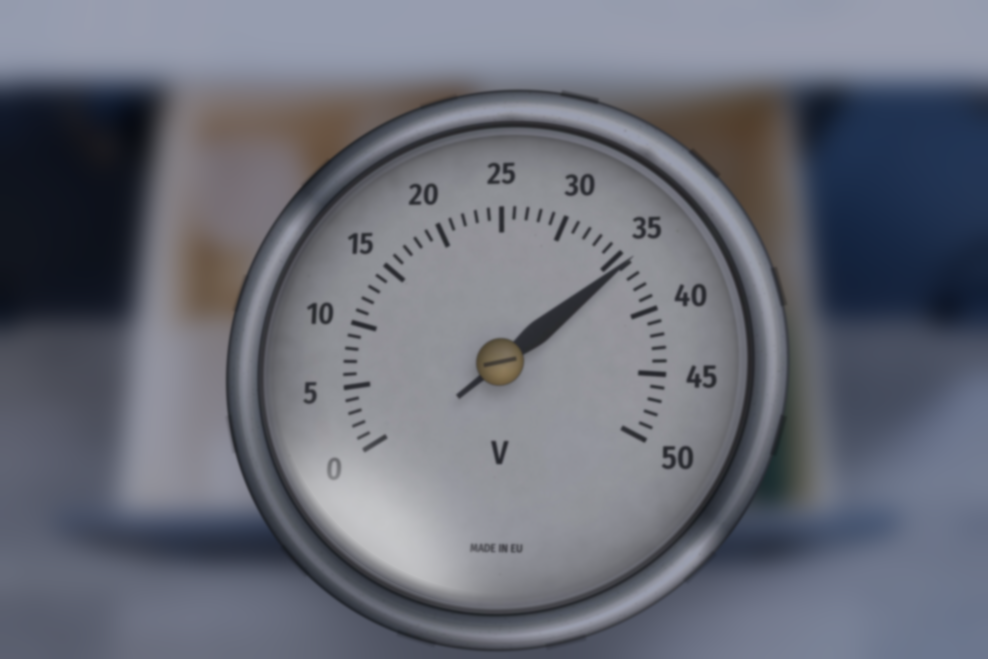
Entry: 36 V
